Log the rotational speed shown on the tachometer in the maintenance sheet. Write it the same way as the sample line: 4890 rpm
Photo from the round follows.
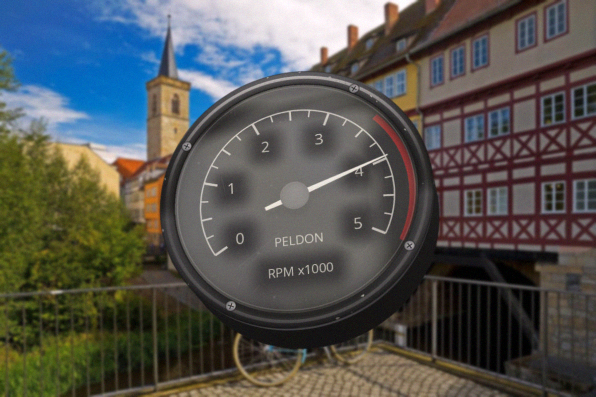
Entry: 4000 rpm
